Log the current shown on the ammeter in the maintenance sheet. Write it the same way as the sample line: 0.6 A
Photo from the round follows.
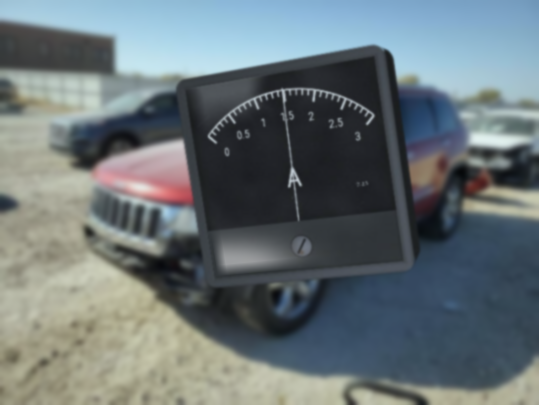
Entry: 1.5 A
